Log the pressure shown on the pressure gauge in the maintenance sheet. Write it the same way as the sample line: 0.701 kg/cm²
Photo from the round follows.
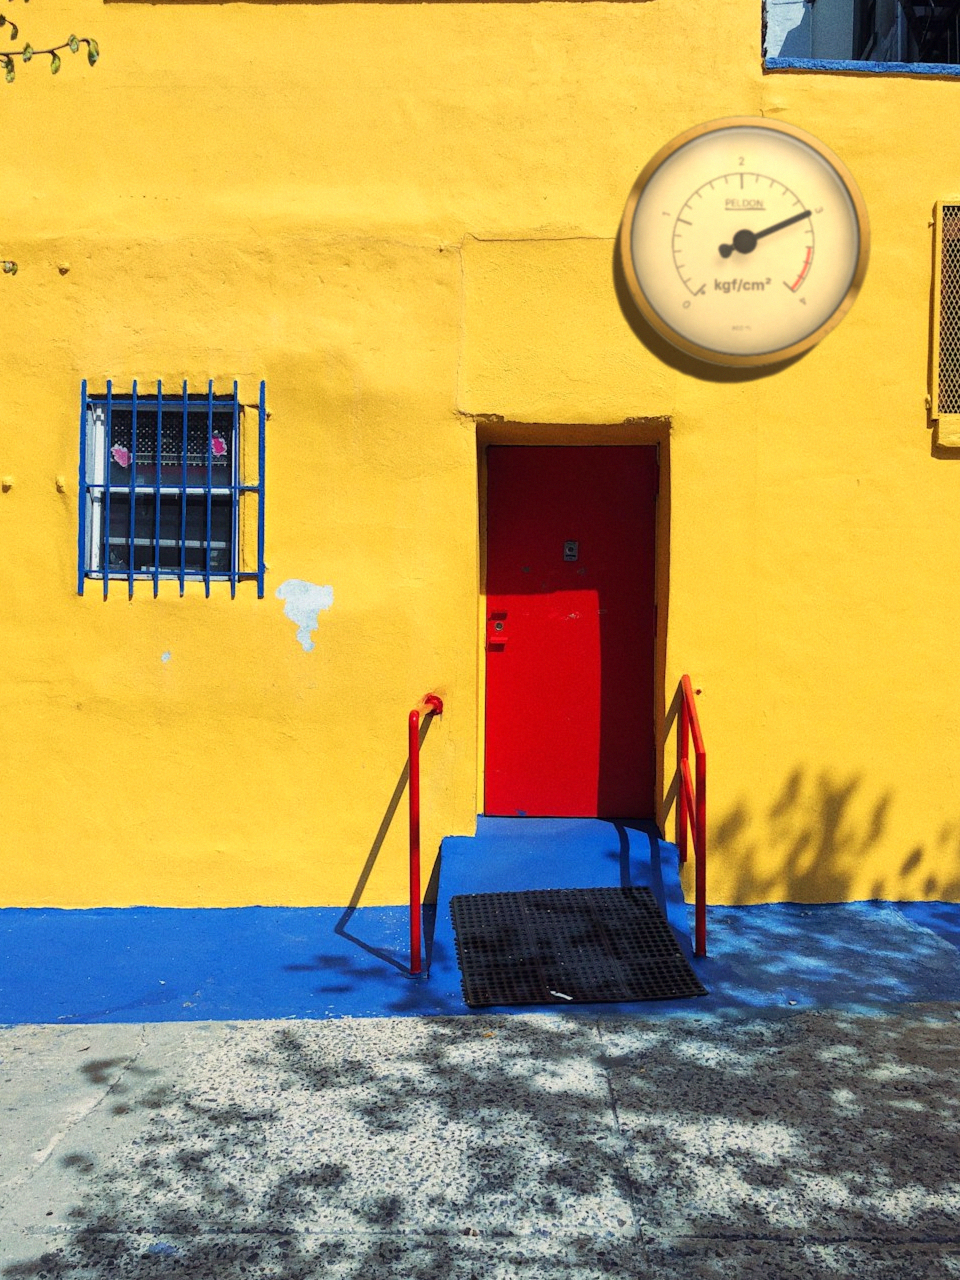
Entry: 3 kg/cm²
